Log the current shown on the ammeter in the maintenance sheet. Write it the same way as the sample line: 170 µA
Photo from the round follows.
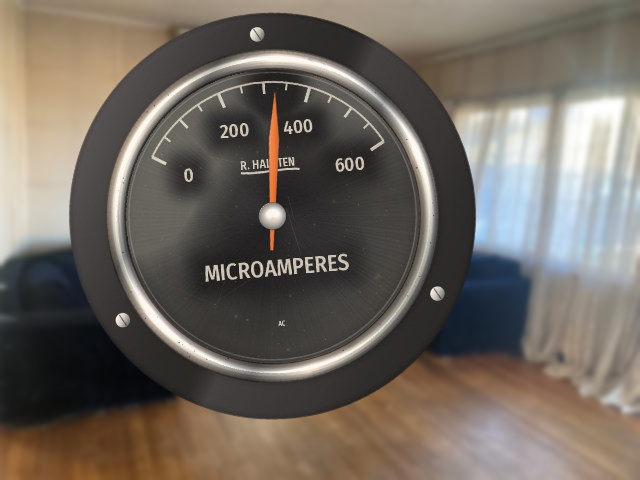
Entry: 325 µA
